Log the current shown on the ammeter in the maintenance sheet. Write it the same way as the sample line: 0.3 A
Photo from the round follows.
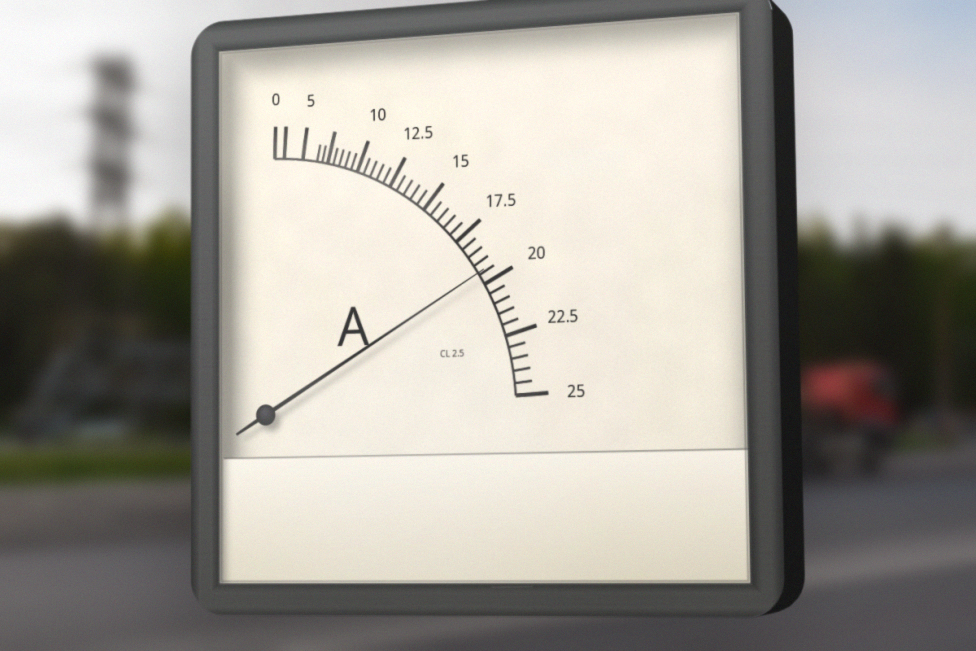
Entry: 19.5 A
